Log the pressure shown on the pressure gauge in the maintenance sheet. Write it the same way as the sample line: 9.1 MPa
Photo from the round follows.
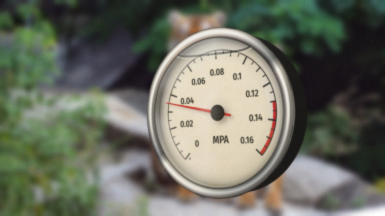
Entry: 0.035 MPa
